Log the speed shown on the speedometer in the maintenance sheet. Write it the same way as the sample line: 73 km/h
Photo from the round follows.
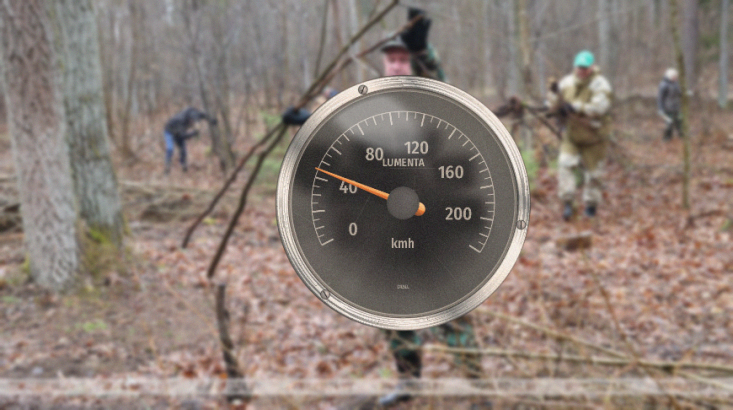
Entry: 45 km/h
